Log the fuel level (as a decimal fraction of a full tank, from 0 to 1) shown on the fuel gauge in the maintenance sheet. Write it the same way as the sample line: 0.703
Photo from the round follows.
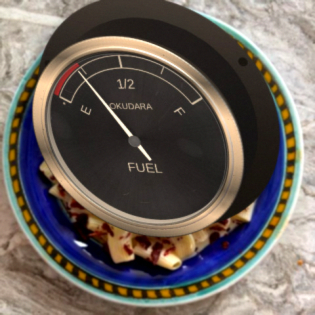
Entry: 0.25
